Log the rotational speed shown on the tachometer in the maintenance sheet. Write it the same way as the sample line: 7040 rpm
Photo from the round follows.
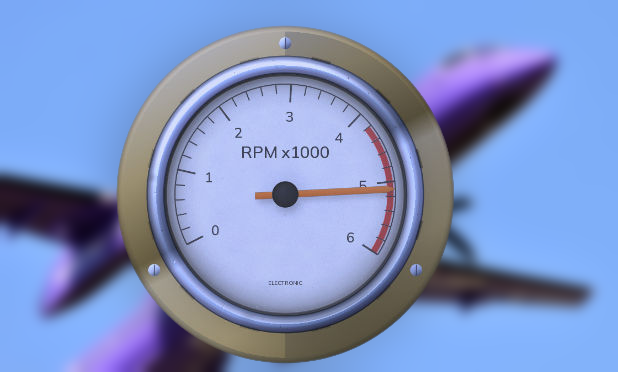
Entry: 5100 rpm
